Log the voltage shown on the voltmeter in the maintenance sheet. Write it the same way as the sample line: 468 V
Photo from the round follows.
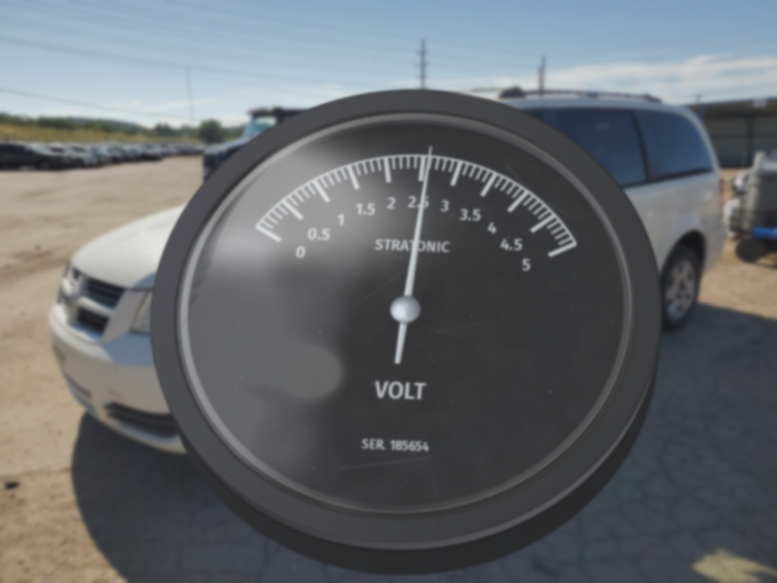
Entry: 2.6 V
